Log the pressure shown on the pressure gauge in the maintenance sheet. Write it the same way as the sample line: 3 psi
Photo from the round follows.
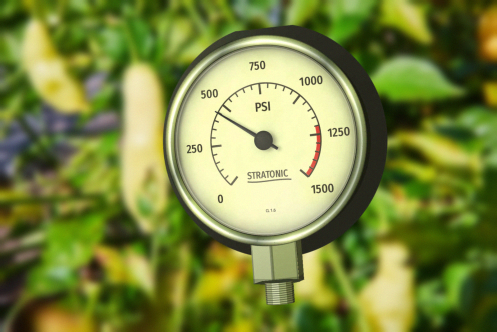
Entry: 450 psi
